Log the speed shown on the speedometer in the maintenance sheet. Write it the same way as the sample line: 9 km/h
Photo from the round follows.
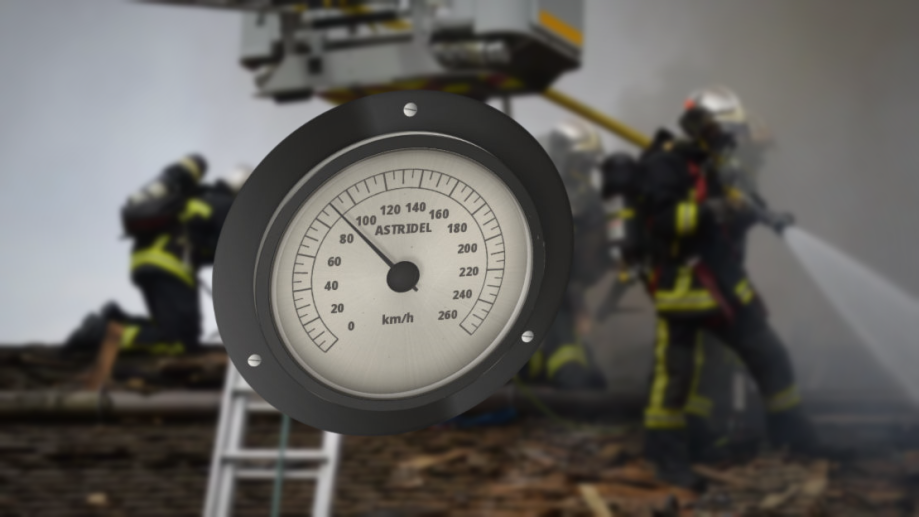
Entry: 90 km/h
